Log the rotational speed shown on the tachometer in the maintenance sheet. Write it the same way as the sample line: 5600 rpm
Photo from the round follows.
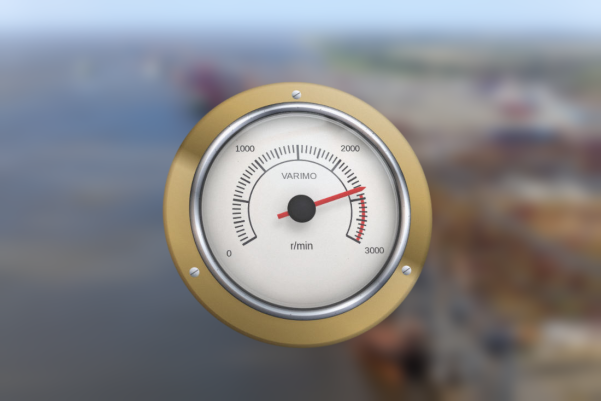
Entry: 2400 rpm
